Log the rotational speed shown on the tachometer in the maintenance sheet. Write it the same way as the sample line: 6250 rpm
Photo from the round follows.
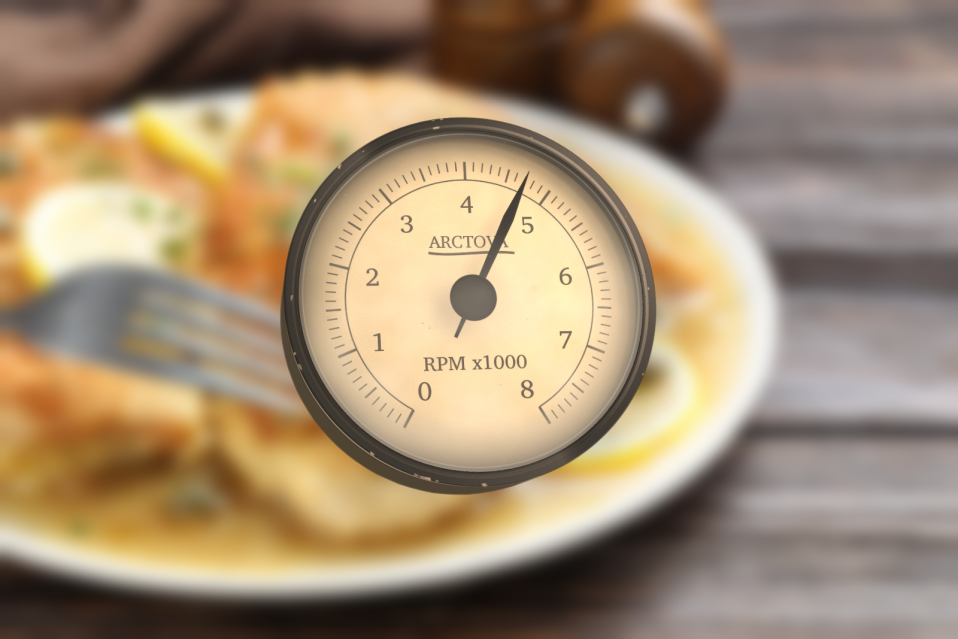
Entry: 4700 rpm
